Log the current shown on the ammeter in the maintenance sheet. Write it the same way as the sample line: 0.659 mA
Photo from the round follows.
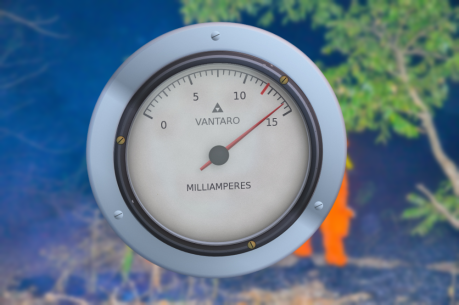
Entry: 14 mA
